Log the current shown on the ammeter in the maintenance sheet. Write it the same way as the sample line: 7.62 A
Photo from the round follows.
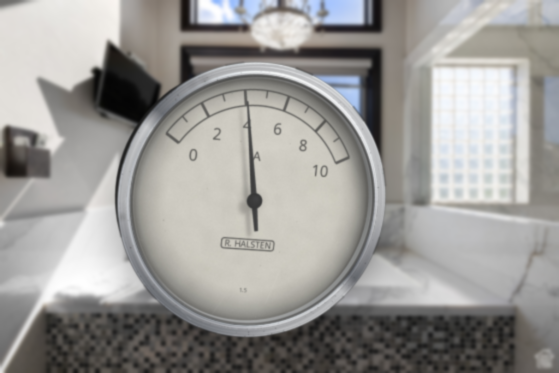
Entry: 4 A
